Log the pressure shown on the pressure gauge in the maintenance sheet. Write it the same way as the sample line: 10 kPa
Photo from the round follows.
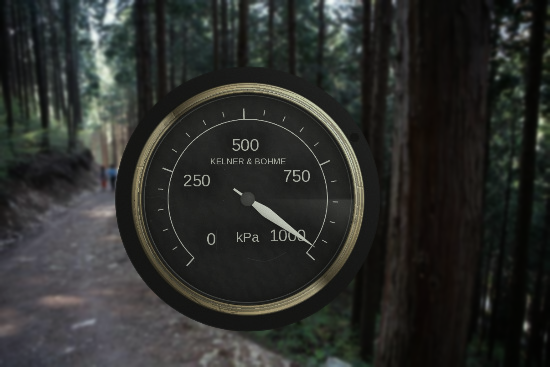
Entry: 975 kPa
